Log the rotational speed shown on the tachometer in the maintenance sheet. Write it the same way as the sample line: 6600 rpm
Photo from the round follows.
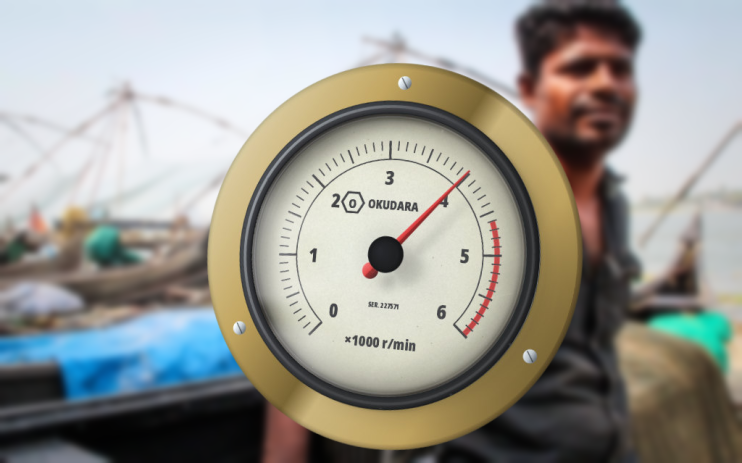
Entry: 4000 rpm
